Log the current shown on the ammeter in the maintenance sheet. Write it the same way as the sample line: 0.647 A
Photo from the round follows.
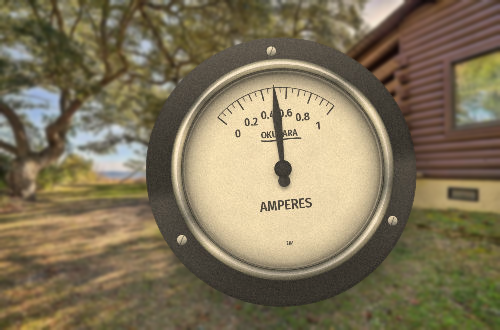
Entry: 0.5 A
